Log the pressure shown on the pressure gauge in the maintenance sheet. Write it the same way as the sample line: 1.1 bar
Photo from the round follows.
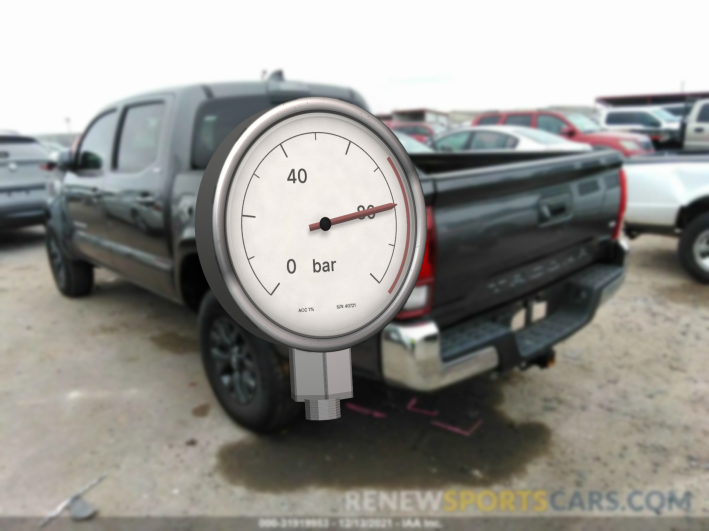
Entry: 80 bar
